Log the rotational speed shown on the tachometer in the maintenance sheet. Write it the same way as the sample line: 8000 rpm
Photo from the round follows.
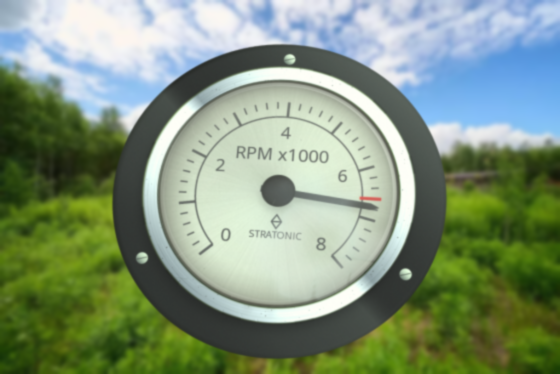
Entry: 6800 rpm
